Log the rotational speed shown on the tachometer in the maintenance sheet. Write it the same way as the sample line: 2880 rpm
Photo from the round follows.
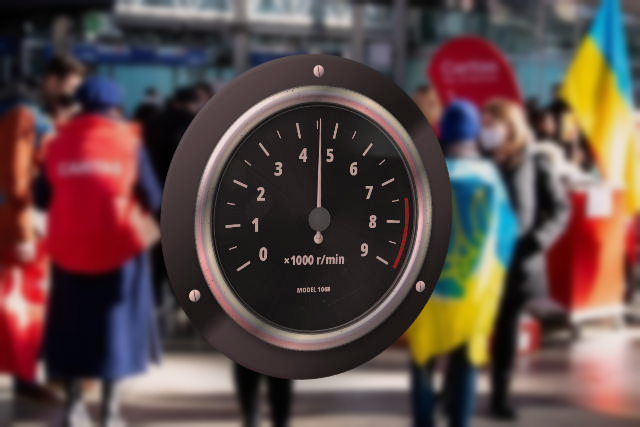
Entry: 4500 rpm
